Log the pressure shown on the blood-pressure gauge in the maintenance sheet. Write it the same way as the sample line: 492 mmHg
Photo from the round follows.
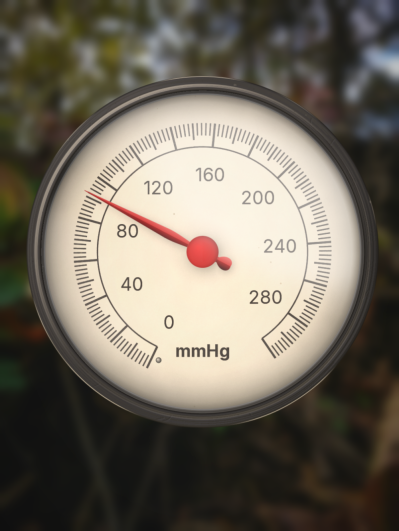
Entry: 92 mmHg
